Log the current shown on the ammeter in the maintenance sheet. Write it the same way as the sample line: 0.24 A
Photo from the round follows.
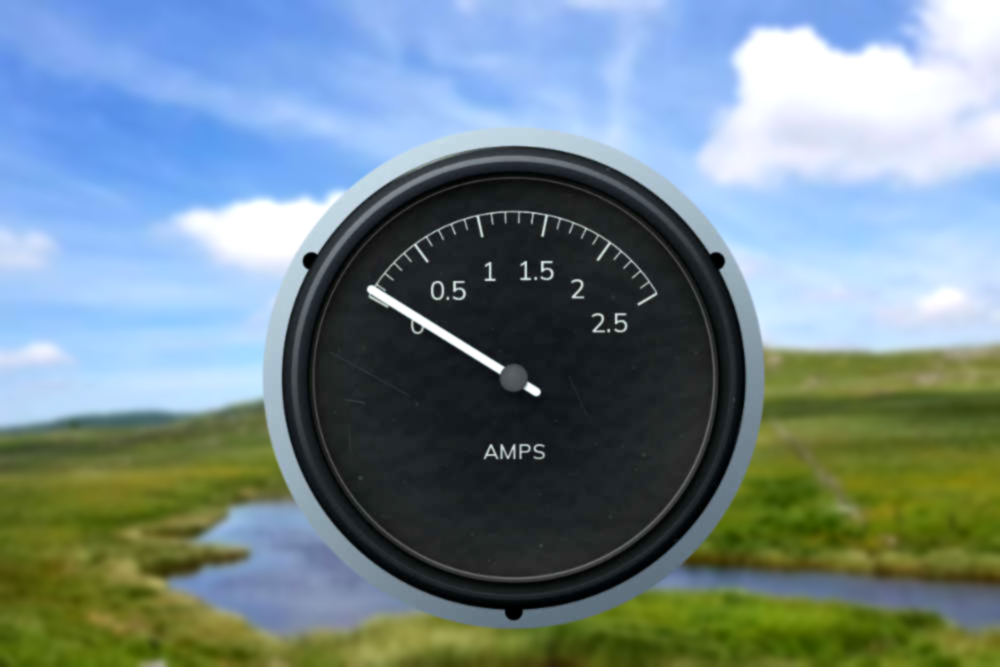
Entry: 0.05 A
